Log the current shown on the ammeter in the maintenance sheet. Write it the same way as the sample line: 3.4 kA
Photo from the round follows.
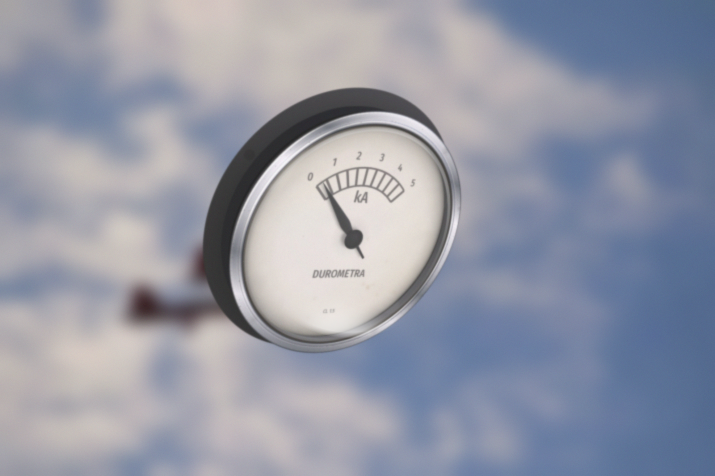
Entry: 0.25 kA
